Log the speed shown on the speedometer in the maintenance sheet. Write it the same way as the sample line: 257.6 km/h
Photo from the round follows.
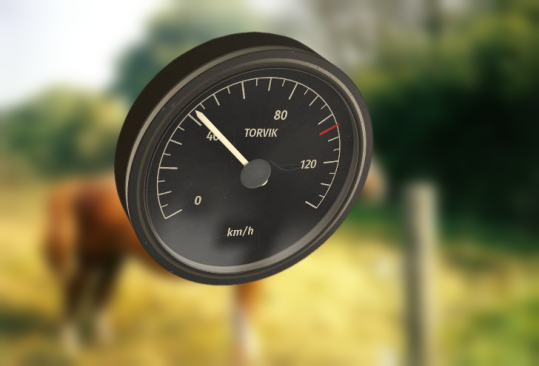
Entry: 42.5 km/h
